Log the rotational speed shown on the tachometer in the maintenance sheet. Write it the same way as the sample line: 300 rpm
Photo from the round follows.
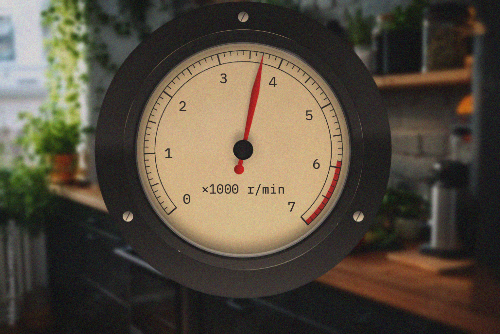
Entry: 3700 rpm
